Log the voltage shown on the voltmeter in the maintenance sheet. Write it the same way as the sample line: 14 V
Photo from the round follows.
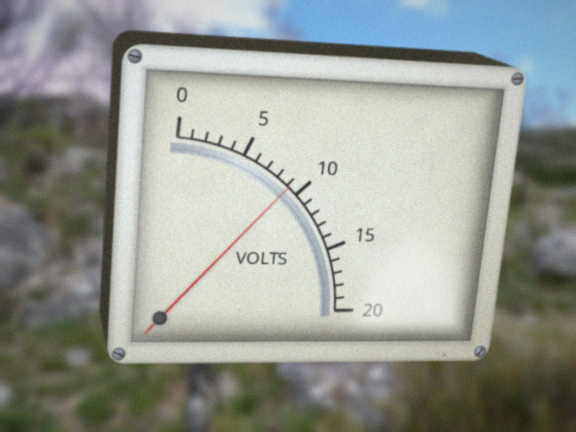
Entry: 9 V
